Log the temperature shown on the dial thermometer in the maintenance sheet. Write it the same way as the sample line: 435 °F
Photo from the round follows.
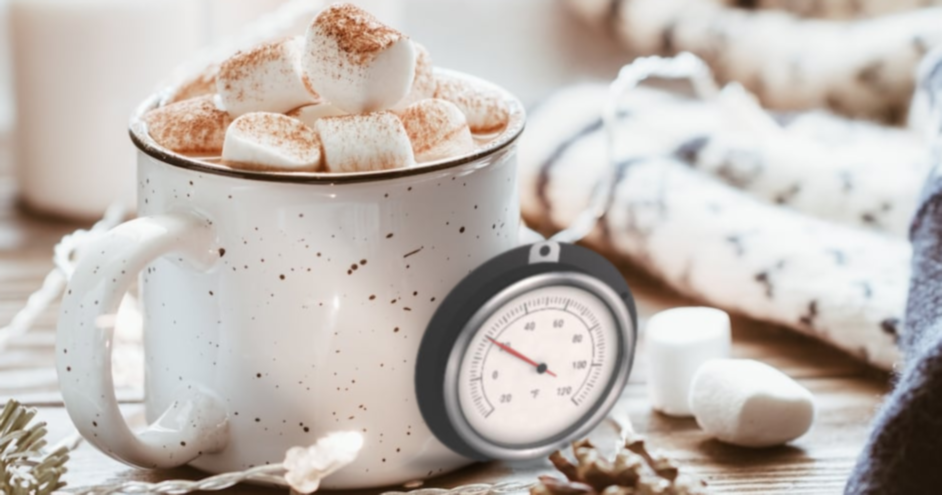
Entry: 20 °F
